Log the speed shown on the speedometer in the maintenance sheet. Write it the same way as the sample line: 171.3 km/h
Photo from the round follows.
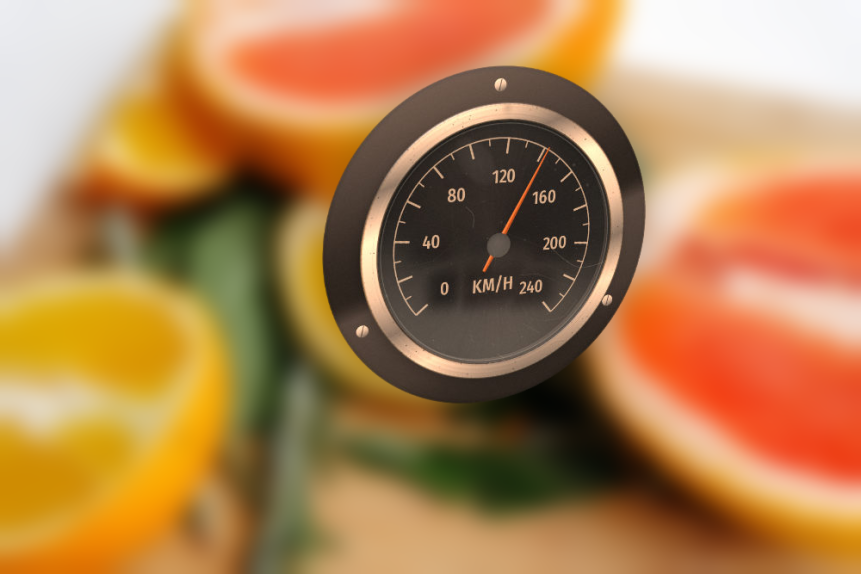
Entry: 140 km/h
